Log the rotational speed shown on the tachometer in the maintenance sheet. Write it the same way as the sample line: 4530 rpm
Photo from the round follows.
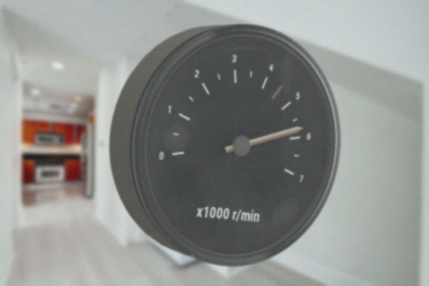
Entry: 5750 rpm
